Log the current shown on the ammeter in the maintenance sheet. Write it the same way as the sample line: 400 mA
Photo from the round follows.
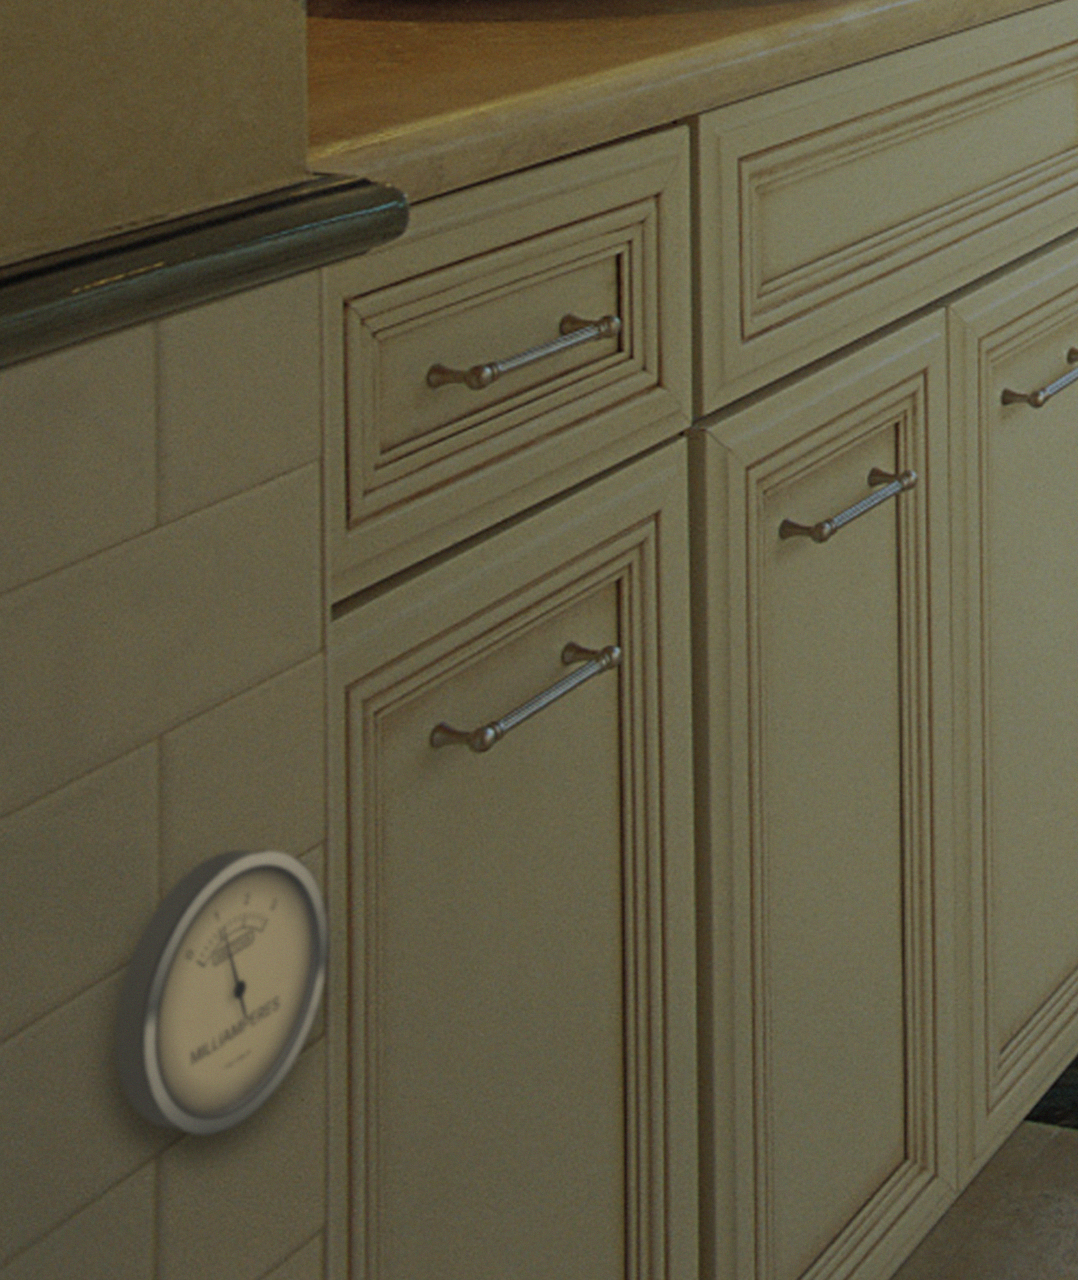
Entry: 1 mA
